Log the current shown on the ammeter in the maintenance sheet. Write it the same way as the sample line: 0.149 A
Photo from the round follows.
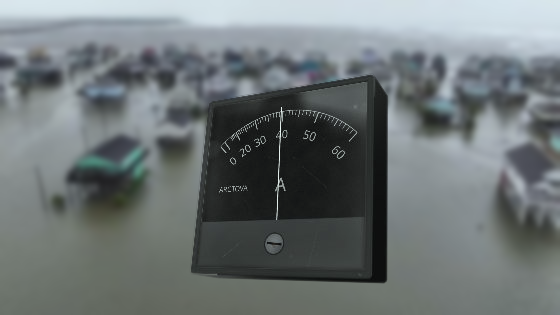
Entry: 40 A
